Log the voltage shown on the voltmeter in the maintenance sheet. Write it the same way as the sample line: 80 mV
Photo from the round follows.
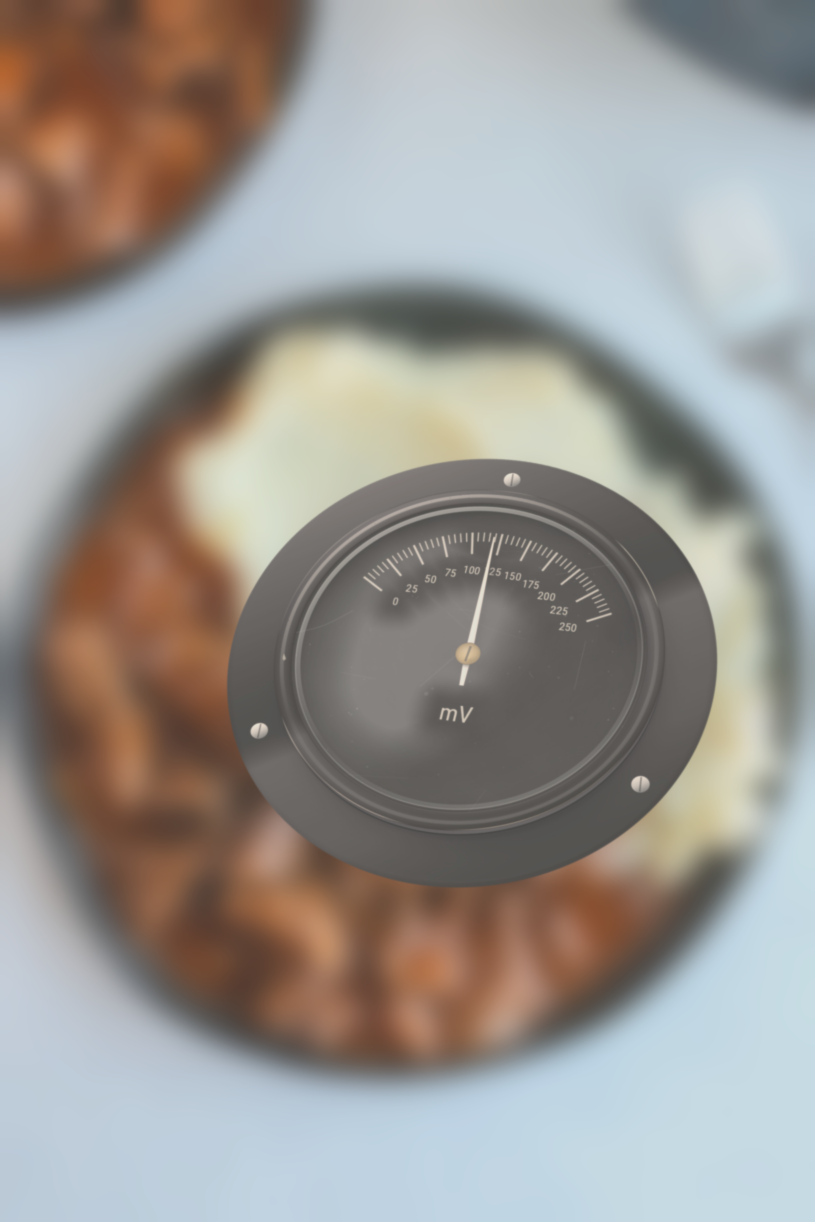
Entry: 120 mV
